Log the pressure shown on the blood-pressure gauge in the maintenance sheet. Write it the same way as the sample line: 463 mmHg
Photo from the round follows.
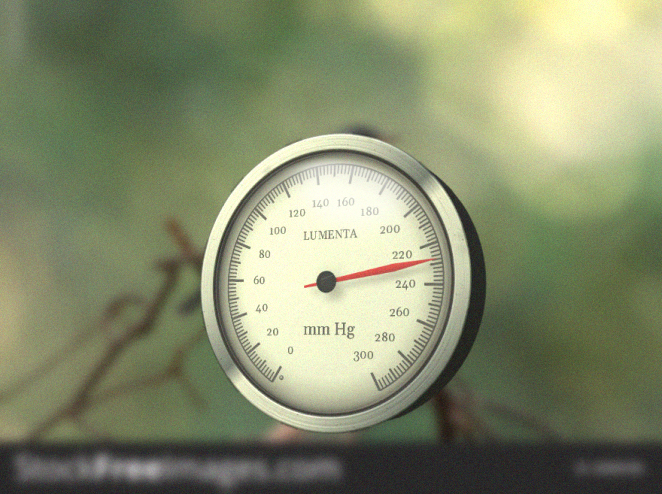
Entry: 228 mmHg
